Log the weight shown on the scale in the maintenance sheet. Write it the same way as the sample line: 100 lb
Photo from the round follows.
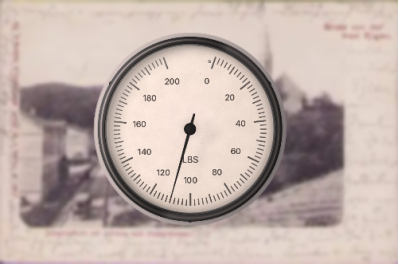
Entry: 110 lb
